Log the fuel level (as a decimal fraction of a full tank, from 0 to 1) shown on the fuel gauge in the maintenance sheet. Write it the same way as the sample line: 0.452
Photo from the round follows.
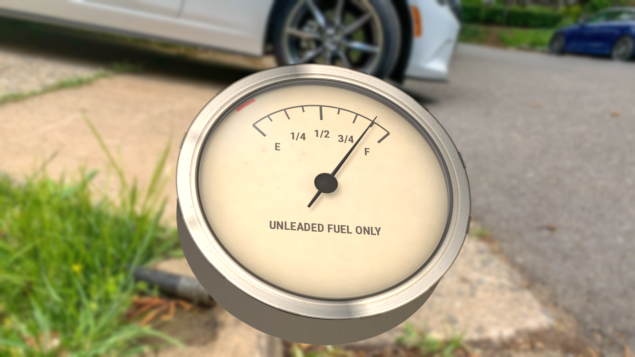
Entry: 0.875
